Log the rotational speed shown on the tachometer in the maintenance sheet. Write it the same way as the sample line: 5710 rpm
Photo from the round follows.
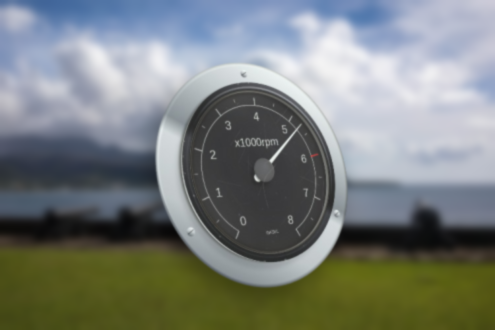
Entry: 5250 rpm
